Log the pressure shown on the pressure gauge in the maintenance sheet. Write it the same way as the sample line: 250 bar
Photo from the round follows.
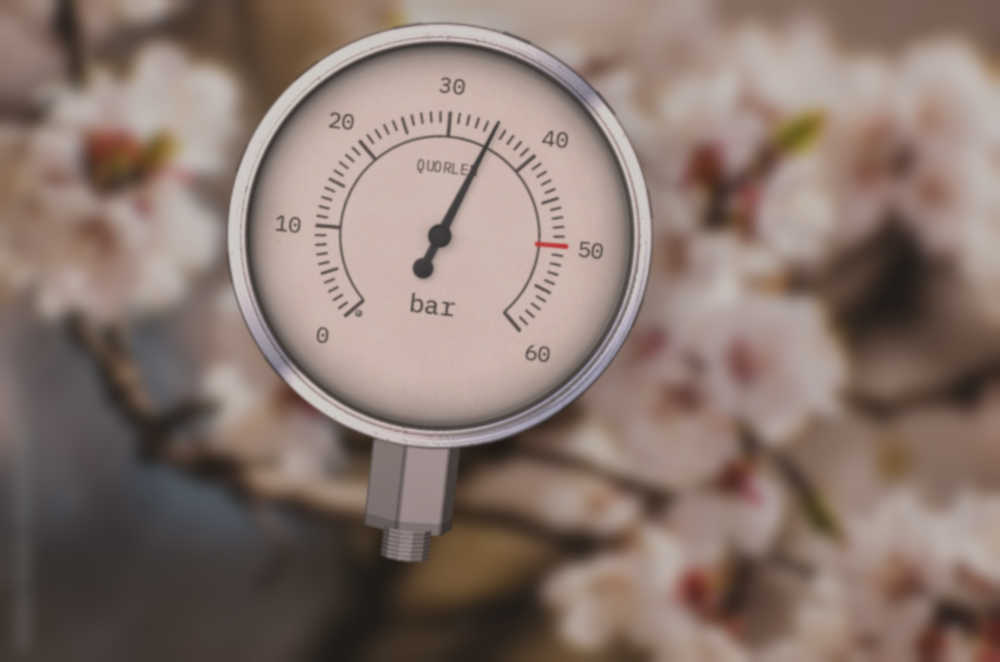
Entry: 35 bar
